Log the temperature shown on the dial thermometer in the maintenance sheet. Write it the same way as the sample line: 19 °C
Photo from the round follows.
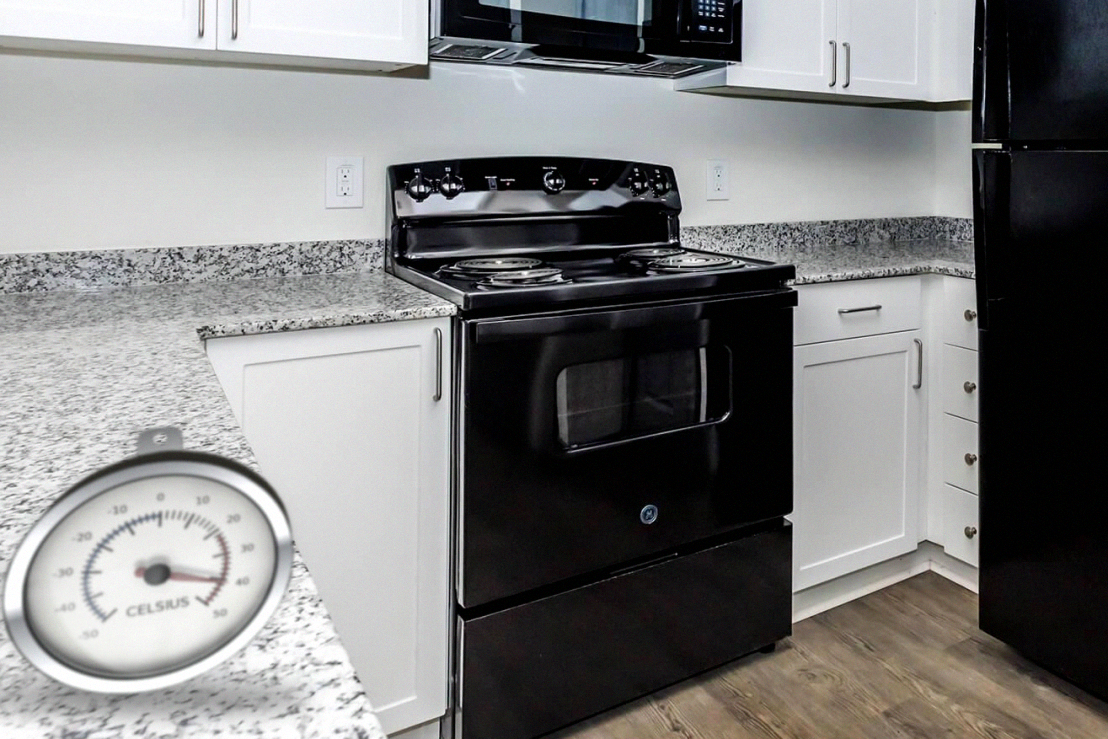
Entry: 40 °C
